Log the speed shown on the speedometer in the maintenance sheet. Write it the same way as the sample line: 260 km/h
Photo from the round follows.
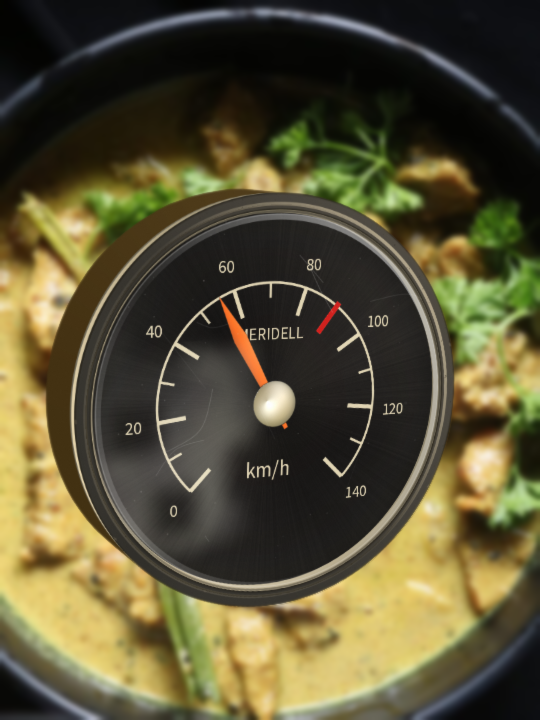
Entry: 55 km/h
